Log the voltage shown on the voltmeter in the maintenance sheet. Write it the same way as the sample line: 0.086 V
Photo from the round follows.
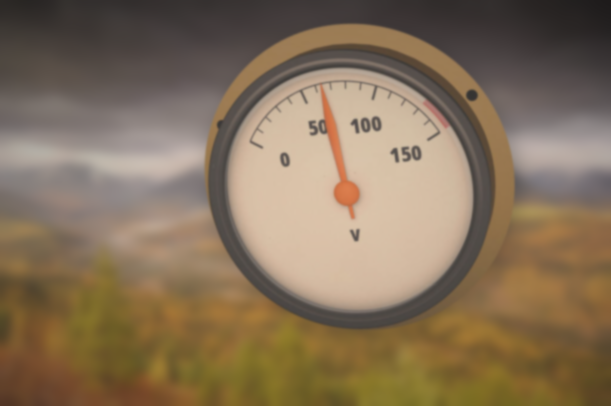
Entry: 65 V
